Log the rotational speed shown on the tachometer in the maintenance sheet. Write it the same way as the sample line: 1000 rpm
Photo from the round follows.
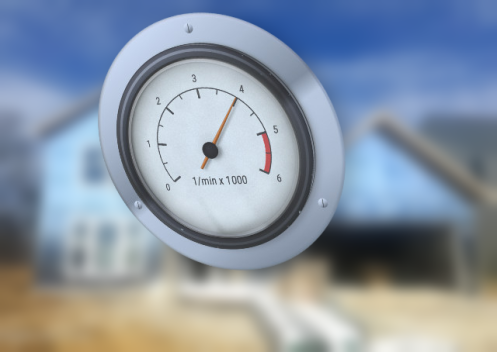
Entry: 4000 rpm
